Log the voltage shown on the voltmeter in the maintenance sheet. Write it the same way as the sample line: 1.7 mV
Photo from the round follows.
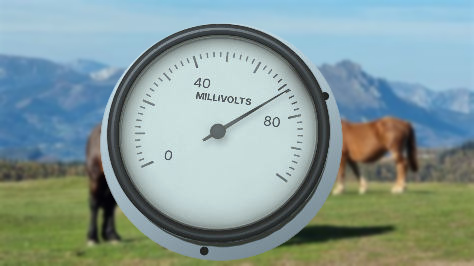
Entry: 72 mV
